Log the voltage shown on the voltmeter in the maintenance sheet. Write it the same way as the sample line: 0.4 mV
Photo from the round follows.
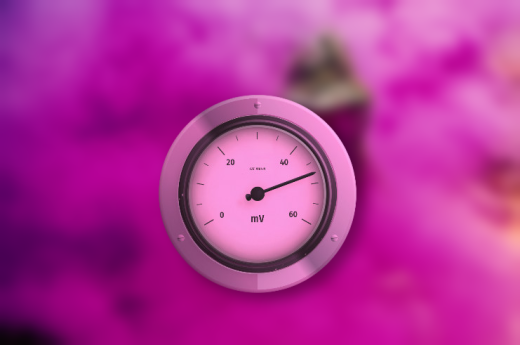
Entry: 47.5 mV
